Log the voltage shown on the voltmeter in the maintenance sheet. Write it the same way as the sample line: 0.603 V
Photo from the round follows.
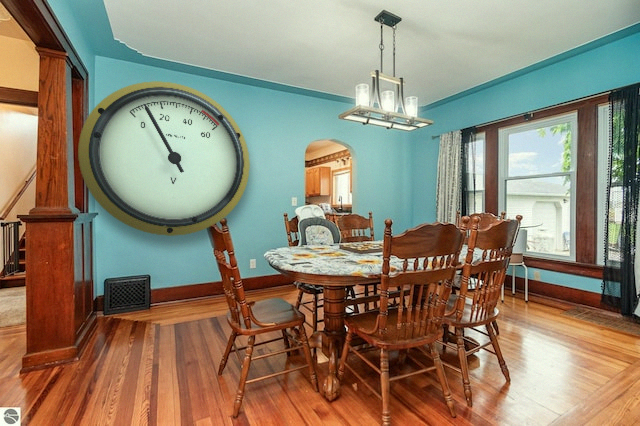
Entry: 10 V
